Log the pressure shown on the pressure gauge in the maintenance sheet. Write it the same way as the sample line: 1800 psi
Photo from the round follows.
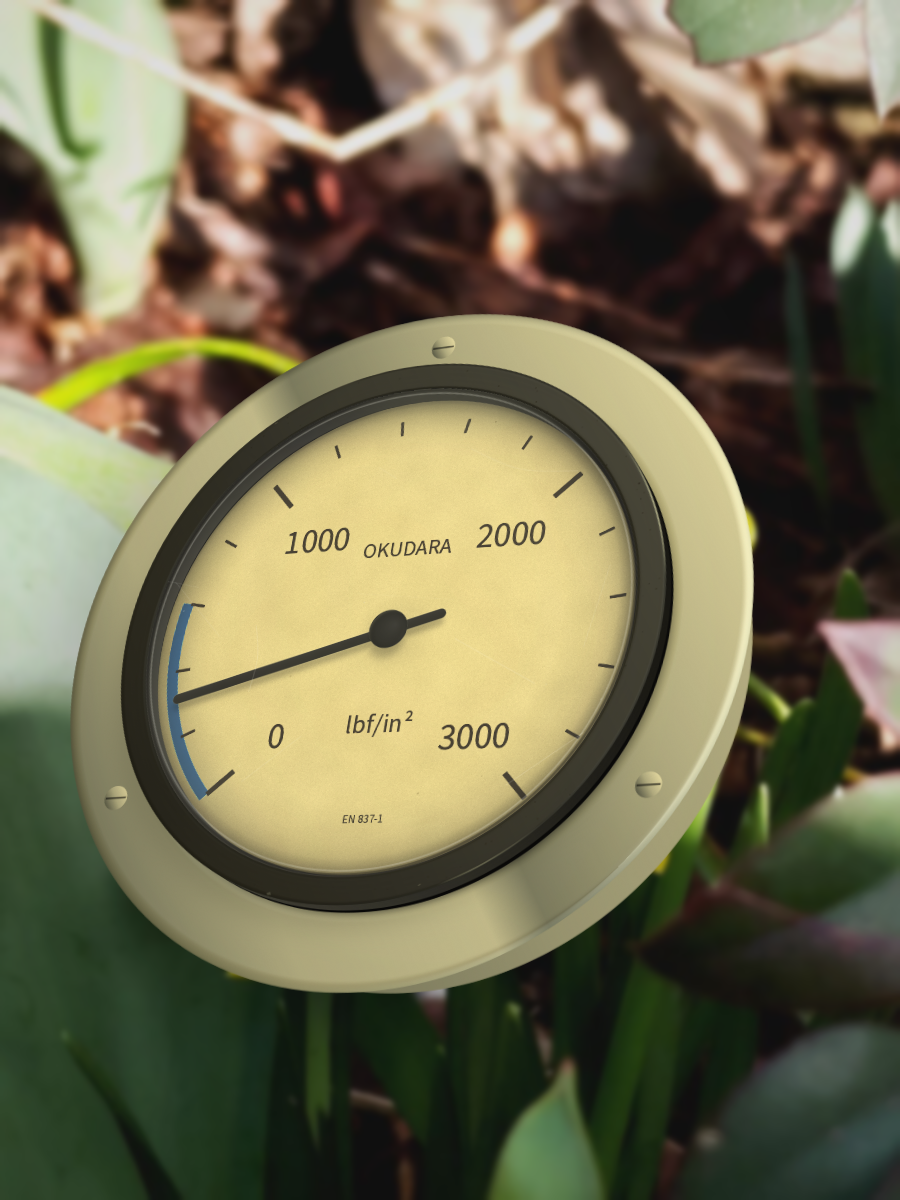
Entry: 300 psi
